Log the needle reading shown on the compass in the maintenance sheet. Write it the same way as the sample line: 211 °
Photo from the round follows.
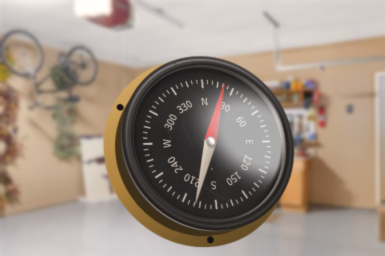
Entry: 20 °
